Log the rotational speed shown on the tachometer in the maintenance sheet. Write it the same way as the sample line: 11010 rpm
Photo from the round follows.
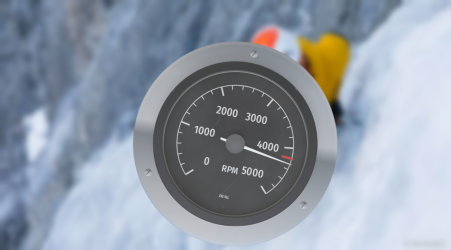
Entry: 4300 rpm
